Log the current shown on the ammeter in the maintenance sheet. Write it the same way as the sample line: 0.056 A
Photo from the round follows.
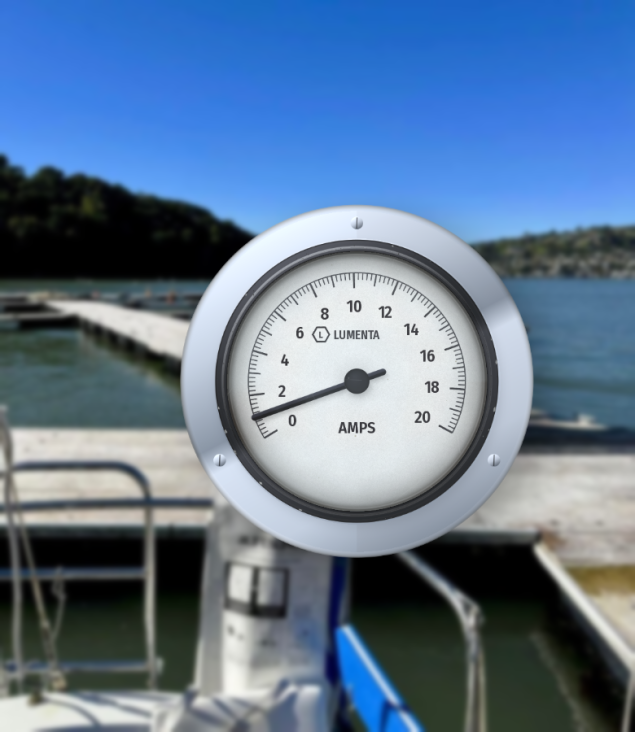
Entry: 1 A
